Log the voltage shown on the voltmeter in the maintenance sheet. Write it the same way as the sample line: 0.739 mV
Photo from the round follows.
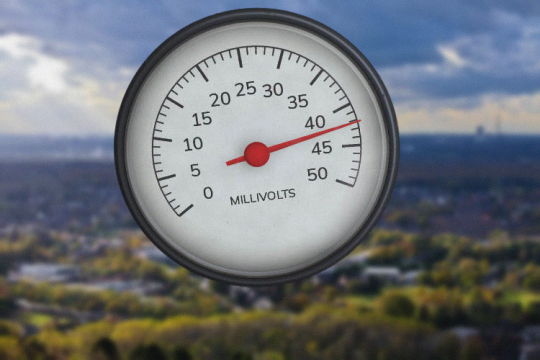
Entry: 42 mV
